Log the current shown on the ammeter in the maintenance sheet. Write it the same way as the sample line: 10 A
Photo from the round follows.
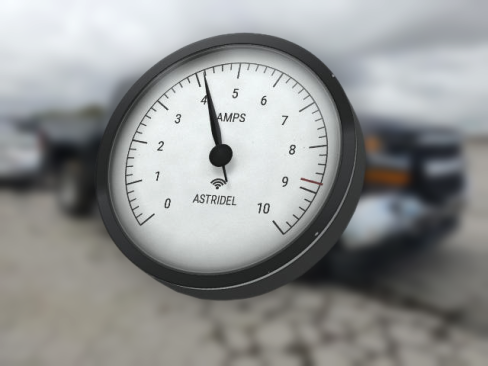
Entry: 4.2 A
